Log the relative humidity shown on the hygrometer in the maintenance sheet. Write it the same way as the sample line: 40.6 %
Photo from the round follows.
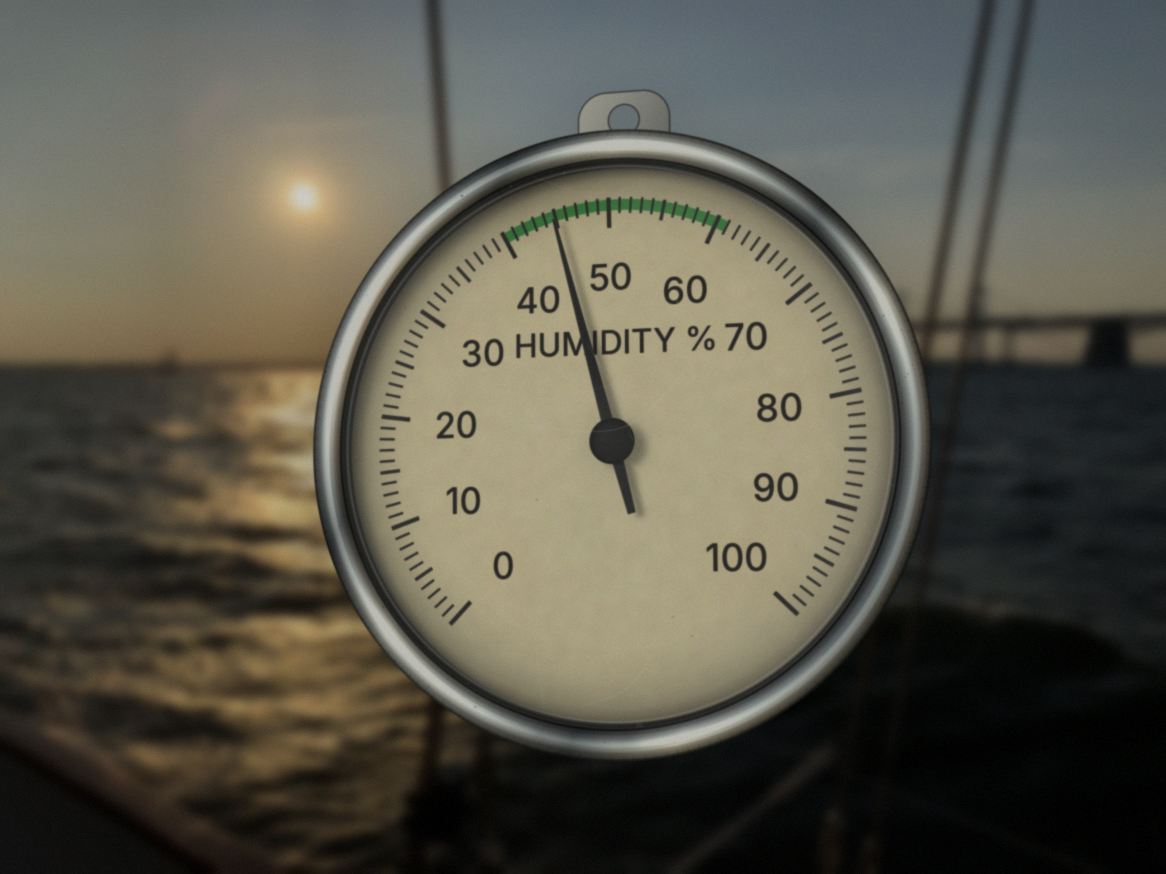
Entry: 45 %
